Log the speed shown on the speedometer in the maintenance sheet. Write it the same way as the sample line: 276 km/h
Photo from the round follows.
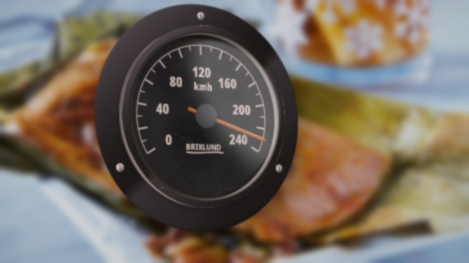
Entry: 230 km/h
